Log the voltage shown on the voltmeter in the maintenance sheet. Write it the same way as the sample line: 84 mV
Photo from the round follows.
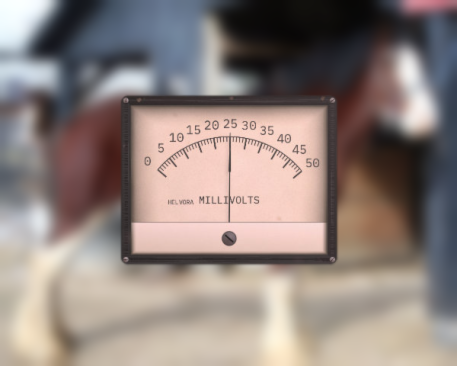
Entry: 25 mV
